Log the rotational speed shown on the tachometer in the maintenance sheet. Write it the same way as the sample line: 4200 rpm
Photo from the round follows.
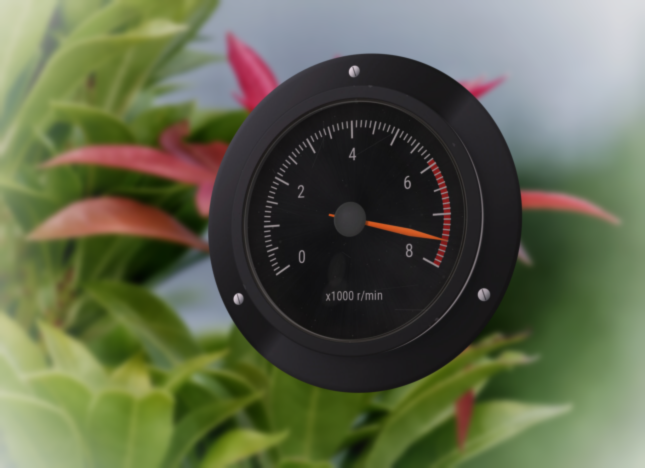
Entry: 7500 rpm
